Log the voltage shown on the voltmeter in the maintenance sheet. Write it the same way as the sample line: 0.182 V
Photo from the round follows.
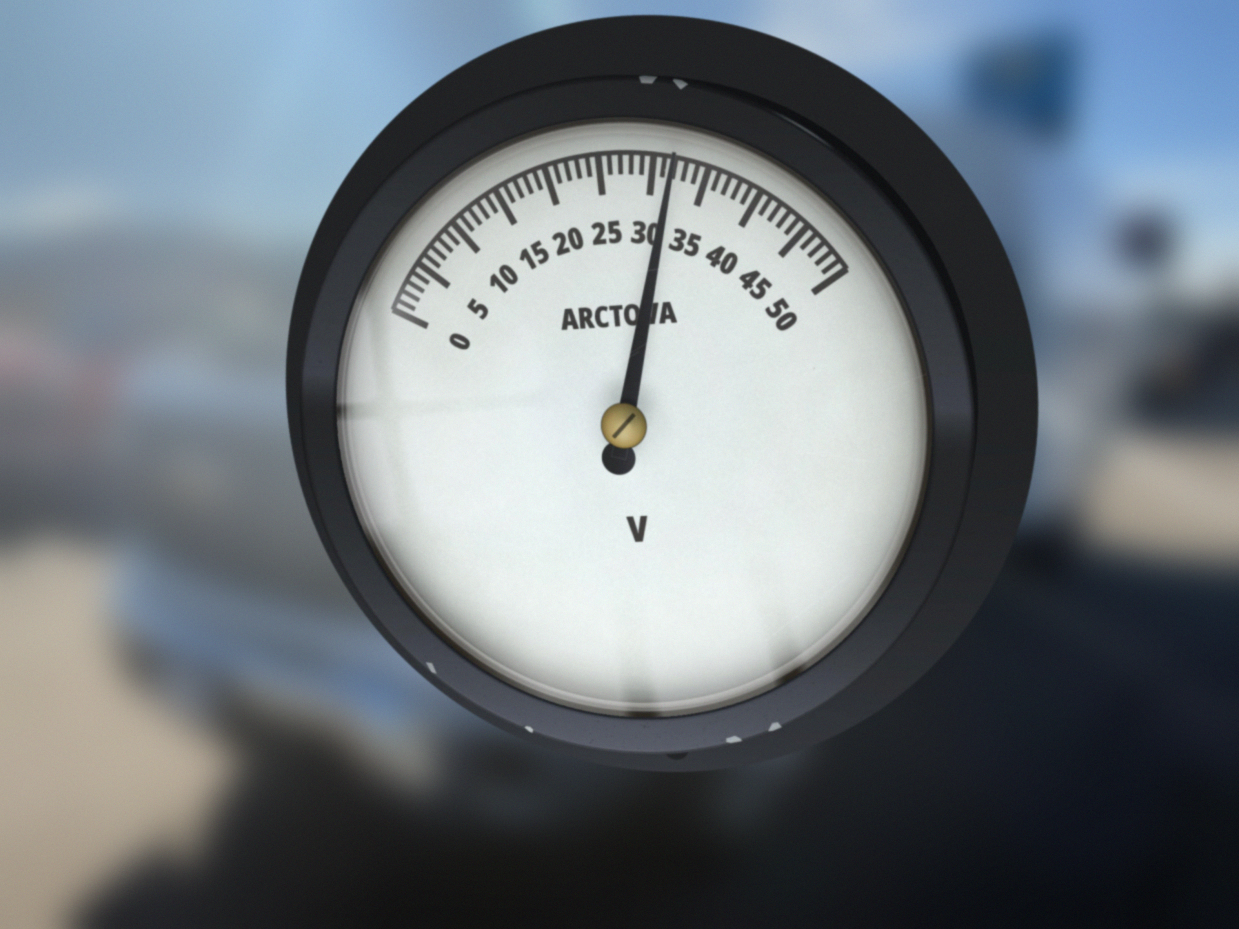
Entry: 32 V
